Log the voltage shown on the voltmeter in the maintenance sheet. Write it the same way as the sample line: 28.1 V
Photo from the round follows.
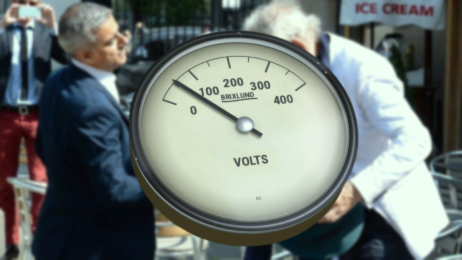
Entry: 50 V
